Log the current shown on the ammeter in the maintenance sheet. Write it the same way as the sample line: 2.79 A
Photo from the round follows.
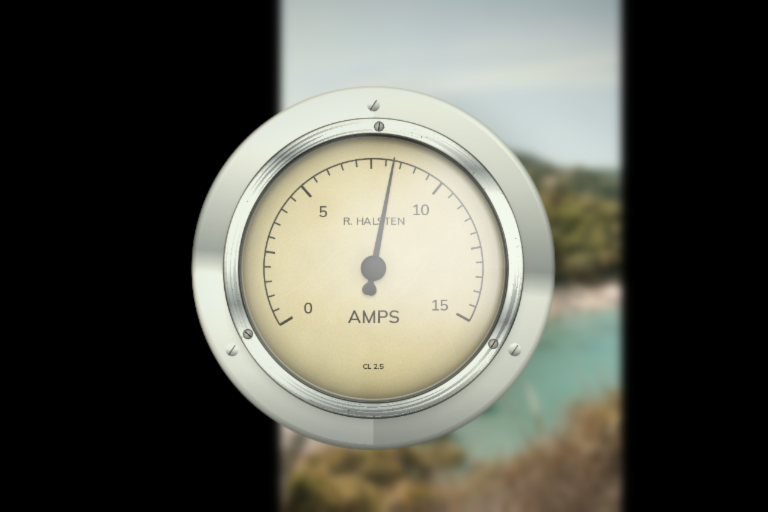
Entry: 8.25 A
